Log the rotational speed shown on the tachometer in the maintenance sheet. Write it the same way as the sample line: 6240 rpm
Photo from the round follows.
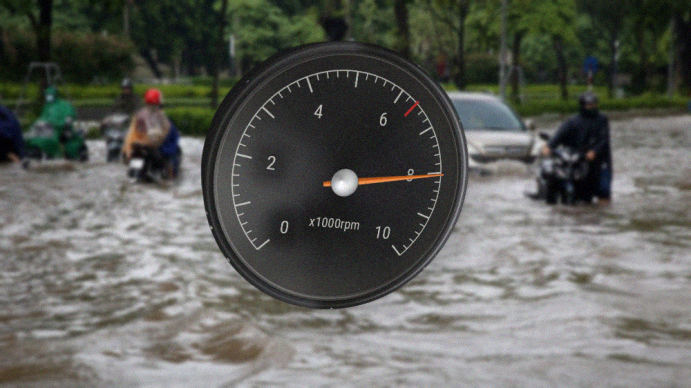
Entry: 8000 rpm
